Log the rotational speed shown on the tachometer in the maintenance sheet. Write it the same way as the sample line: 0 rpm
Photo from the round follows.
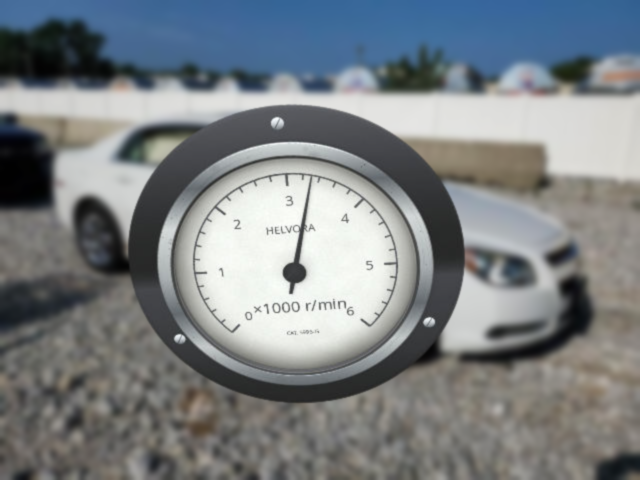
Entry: 3300 rpm
